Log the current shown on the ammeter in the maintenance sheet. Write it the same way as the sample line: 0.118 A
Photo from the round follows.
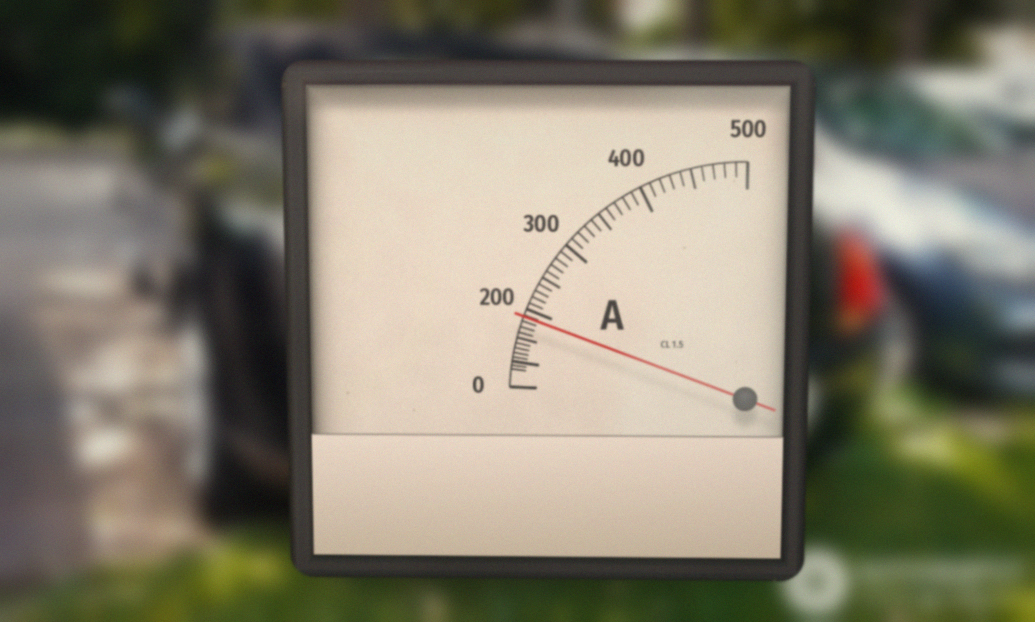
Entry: 190 A
